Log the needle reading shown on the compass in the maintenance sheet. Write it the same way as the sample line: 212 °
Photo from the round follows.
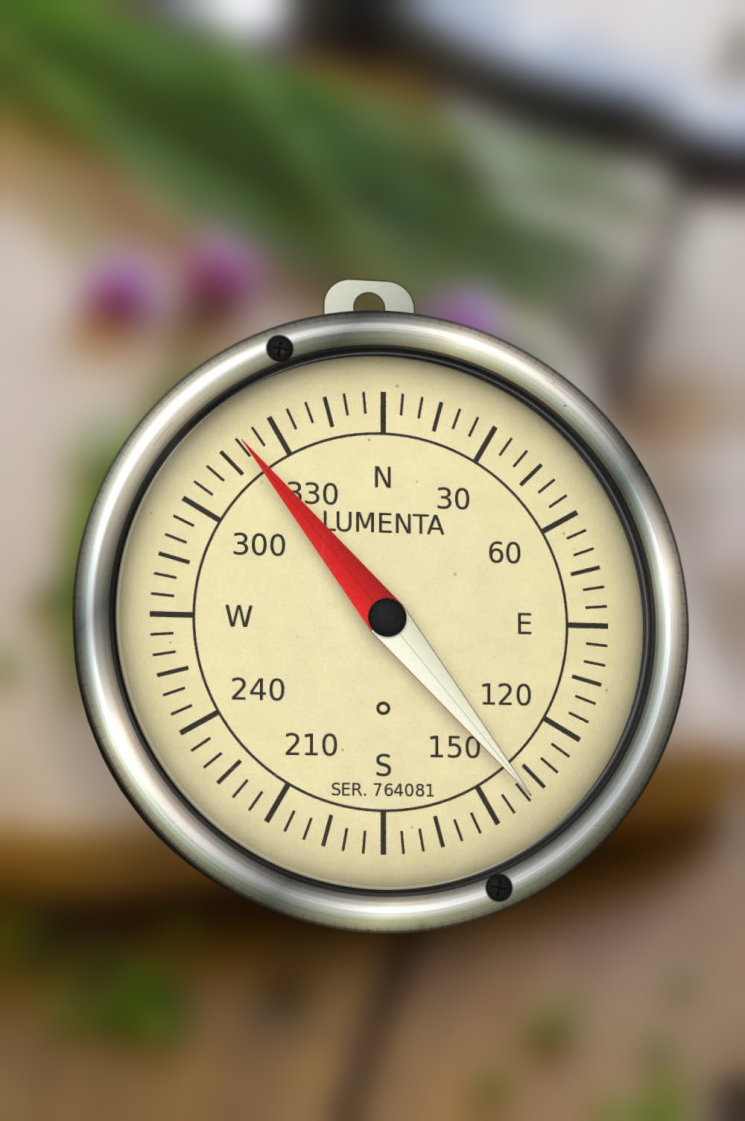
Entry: 320 °
